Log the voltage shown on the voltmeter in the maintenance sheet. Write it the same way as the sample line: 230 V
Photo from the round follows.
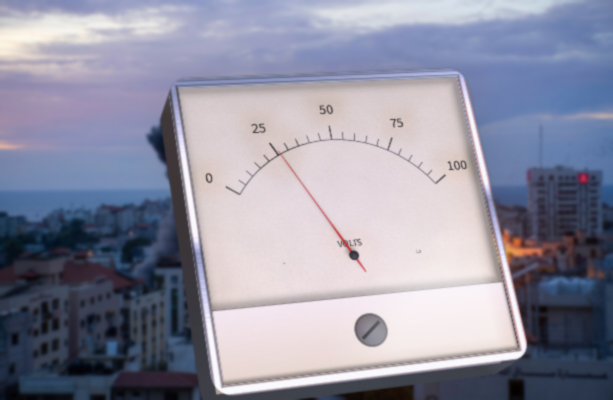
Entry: 25 V
